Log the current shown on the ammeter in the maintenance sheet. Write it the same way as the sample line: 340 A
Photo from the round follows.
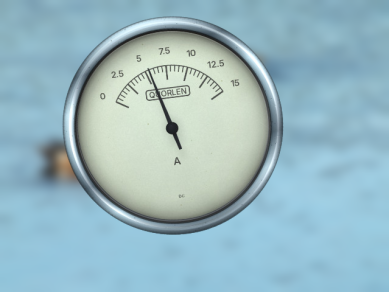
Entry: 5.5 A
